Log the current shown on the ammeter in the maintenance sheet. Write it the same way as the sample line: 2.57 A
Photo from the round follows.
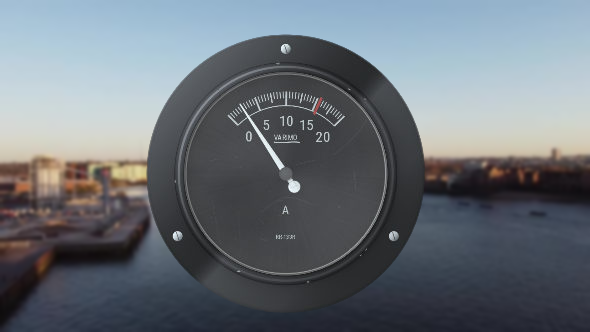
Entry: 2.5 A
